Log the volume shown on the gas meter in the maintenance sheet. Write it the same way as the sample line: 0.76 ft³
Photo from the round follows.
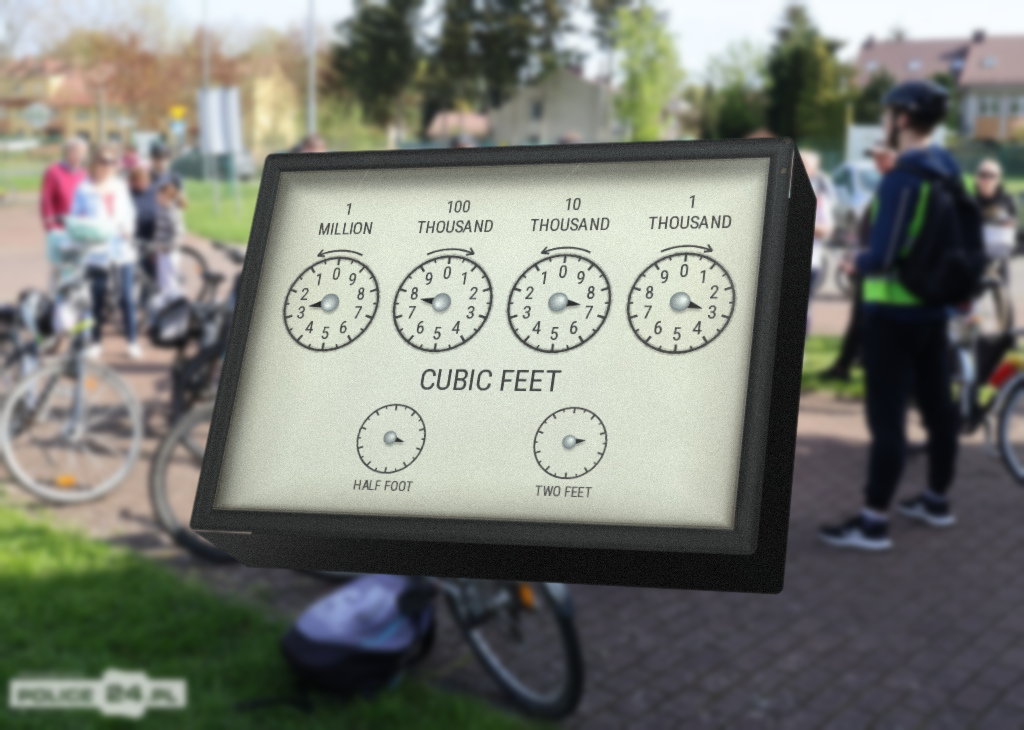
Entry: 277300 ft³
